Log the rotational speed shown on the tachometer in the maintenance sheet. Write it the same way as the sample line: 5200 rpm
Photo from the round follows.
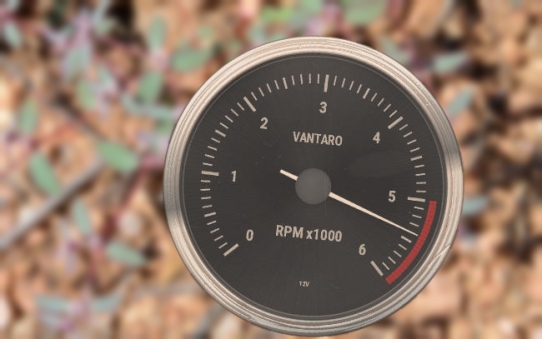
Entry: 5400 rpm
